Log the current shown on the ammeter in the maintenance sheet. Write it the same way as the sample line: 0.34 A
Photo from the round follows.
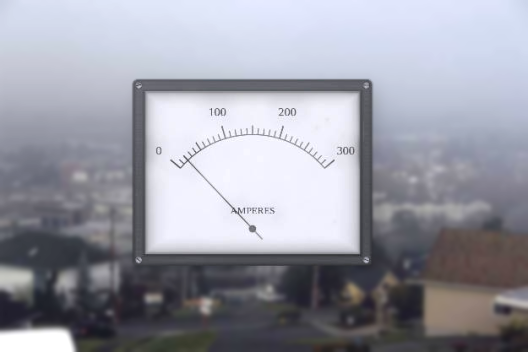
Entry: 20 A
